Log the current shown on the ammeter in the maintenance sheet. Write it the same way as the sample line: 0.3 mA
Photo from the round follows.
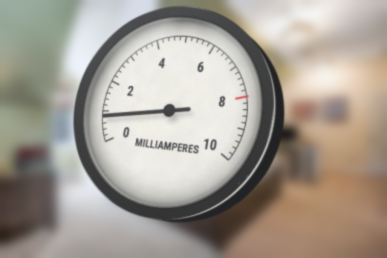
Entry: 0.8 mA
